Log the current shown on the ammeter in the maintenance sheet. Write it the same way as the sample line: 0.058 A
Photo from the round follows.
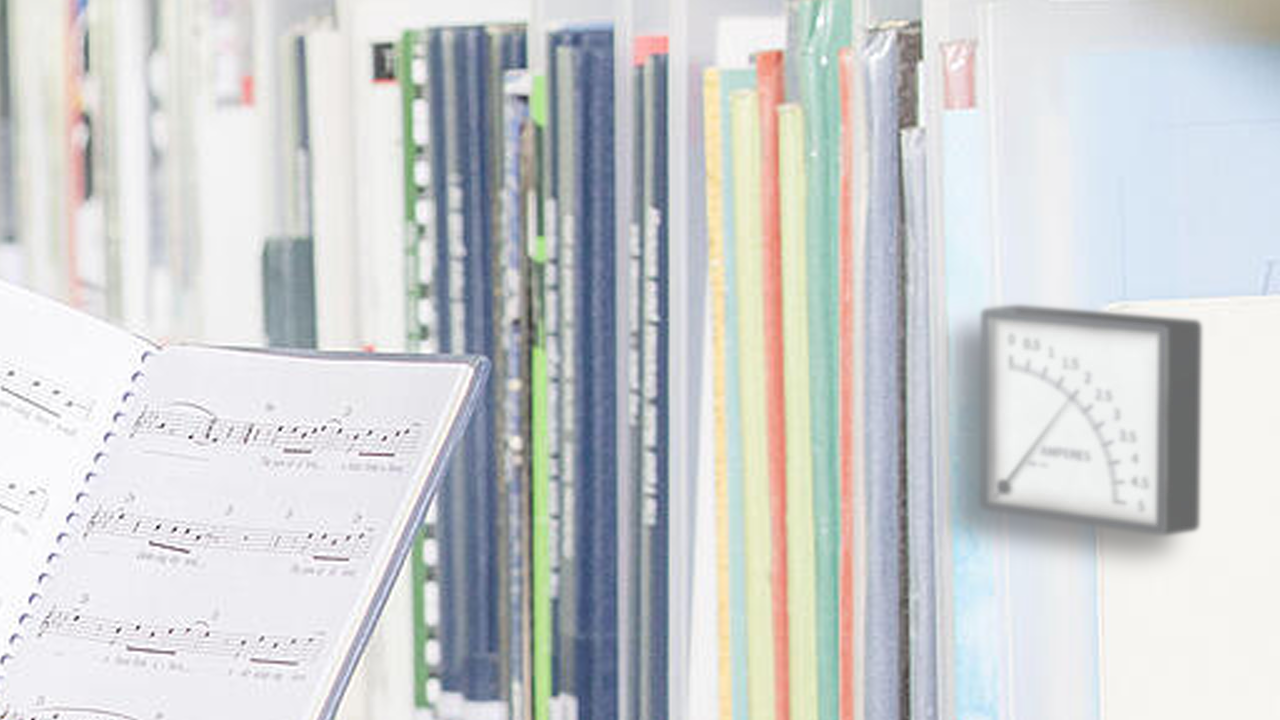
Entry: 2 A
